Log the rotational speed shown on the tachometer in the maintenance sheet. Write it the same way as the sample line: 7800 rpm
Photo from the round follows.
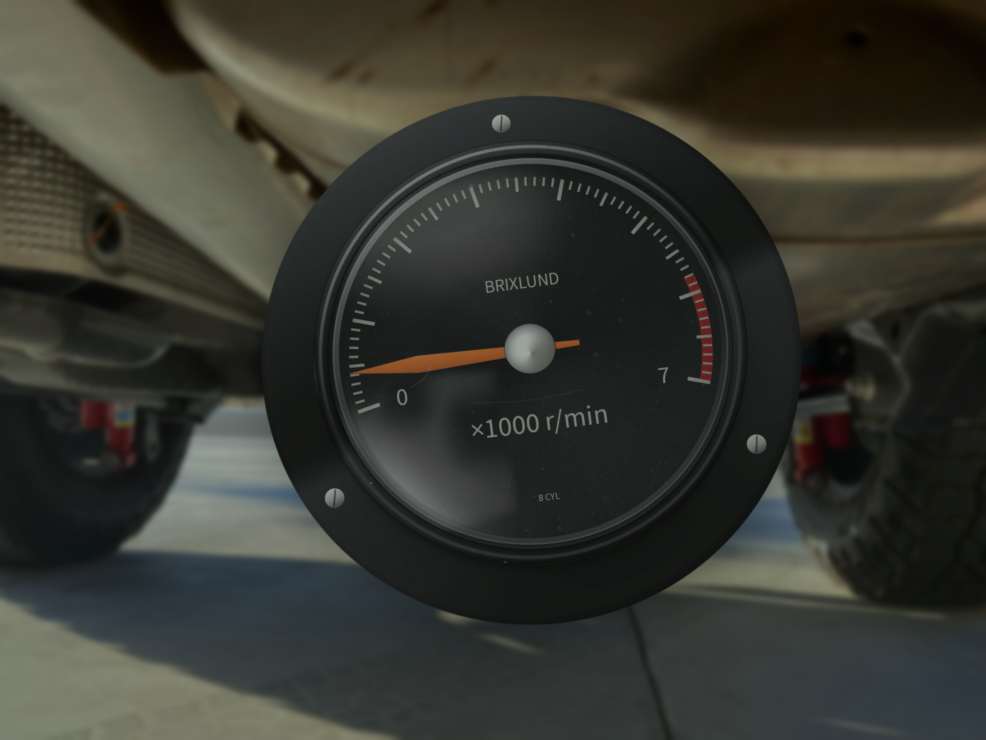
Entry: 400 rpm
